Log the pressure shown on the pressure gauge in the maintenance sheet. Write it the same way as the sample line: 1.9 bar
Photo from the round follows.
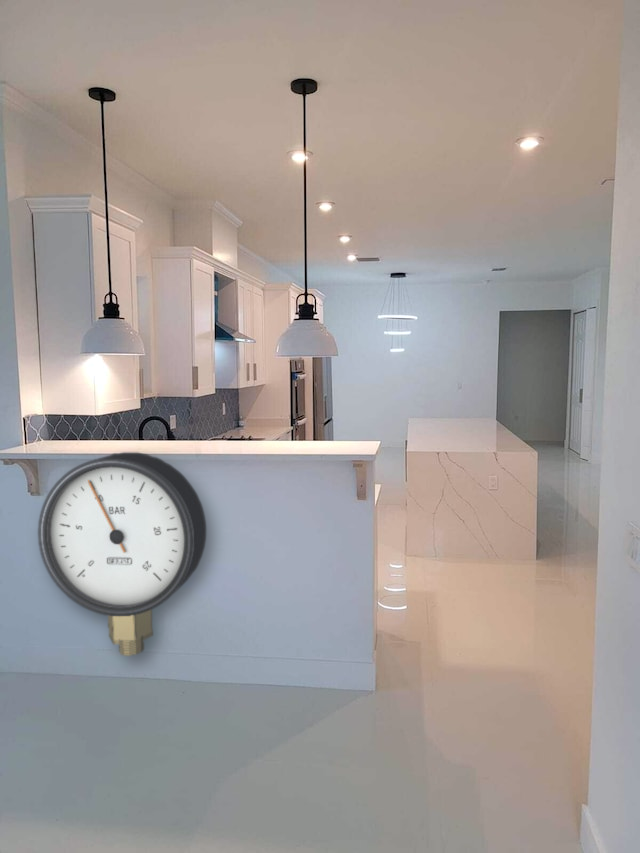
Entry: 10 bar
